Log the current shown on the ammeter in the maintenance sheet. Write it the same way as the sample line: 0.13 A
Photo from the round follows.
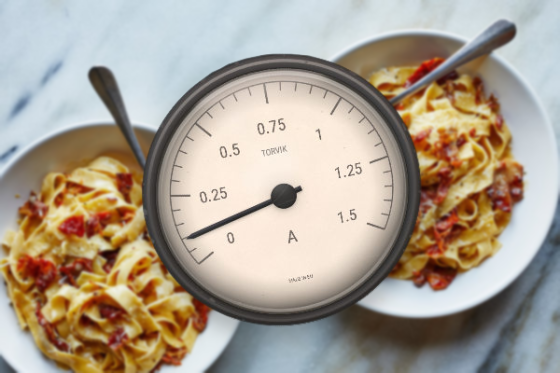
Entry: 0.1 A
